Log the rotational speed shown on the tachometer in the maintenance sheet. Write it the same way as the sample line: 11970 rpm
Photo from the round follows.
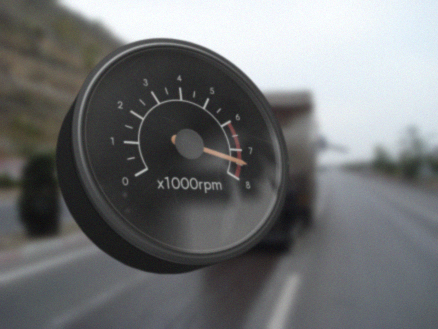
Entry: 7500 rpm
